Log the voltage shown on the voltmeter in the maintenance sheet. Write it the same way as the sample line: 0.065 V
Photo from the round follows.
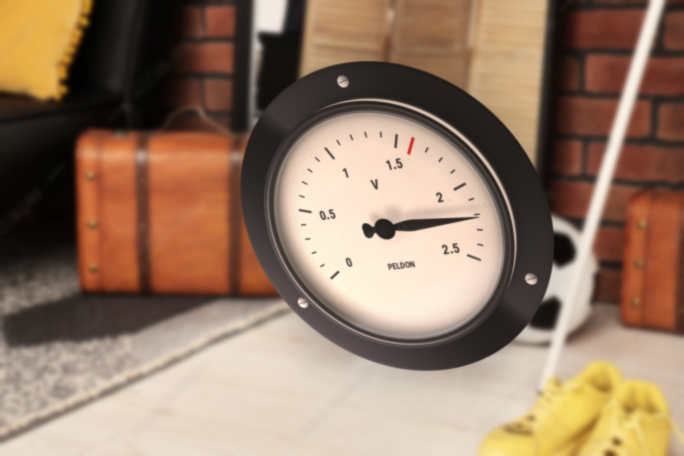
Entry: 2.2 V
